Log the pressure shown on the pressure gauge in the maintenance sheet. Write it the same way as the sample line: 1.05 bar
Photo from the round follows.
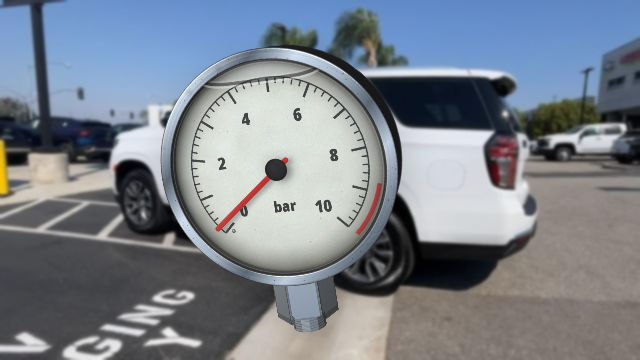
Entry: 0.2 bar
